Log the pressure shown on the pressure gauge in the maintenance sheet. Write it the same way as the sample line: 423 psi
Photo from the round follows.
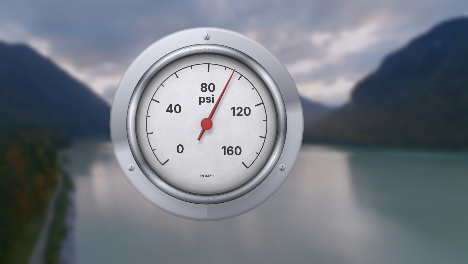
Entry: 95 psi
